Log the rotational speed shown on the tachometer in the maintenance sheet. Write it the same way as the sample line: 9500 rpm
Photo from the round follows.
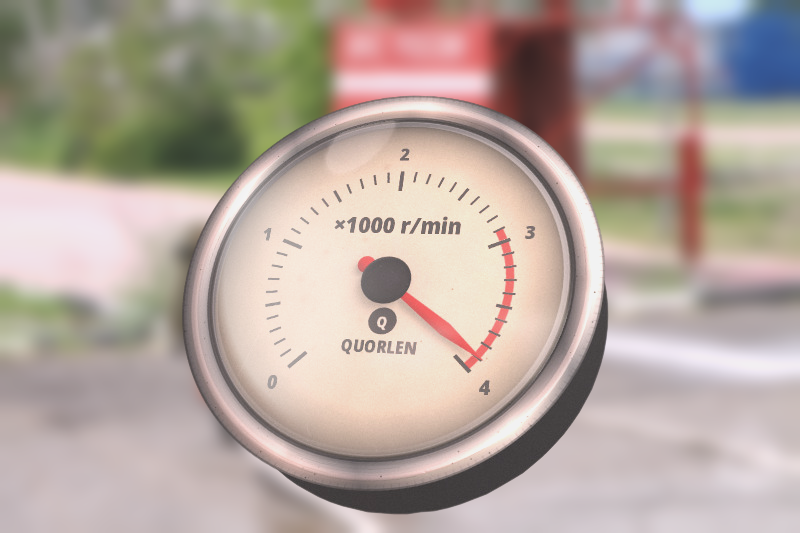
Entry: 3900 rpm
